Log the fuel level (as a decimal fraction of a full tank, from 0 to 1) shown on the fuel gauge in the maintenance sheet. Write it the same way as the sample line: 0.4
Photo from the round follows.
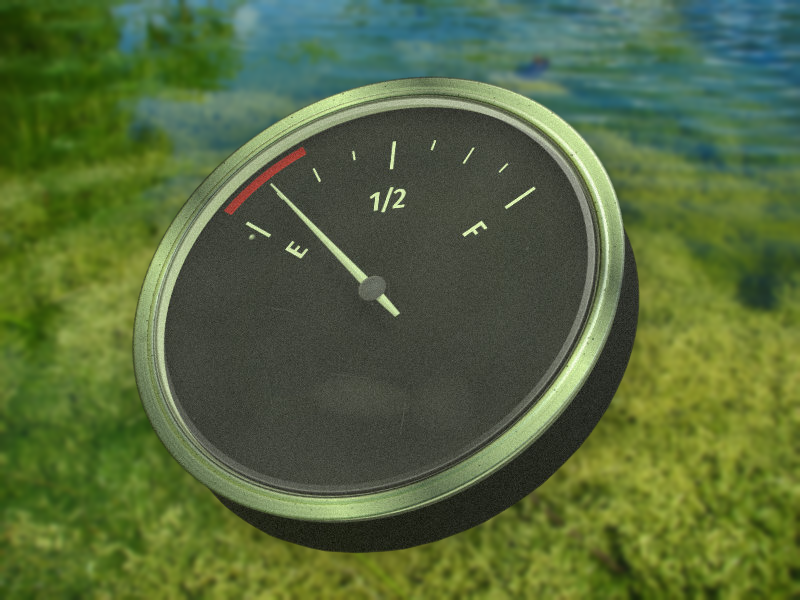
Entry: 0.125
